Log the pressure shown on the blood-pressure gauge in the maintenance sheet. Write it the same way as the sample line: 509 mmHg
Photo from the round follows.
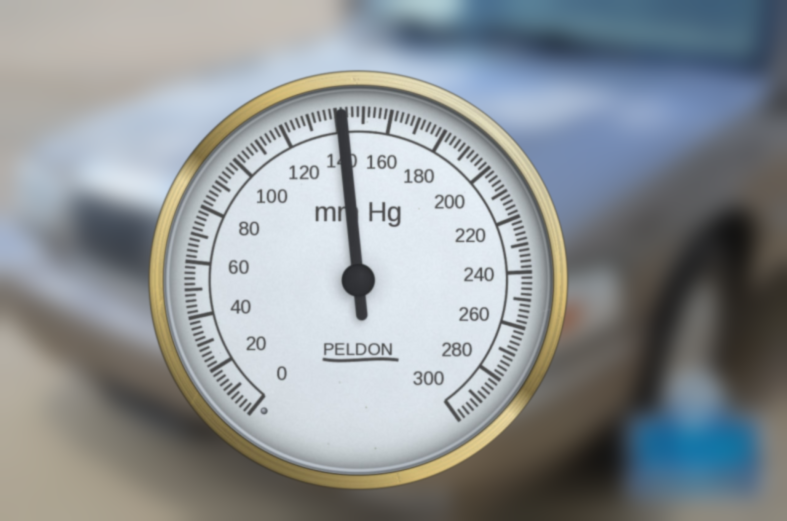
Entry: 142 mmHg
